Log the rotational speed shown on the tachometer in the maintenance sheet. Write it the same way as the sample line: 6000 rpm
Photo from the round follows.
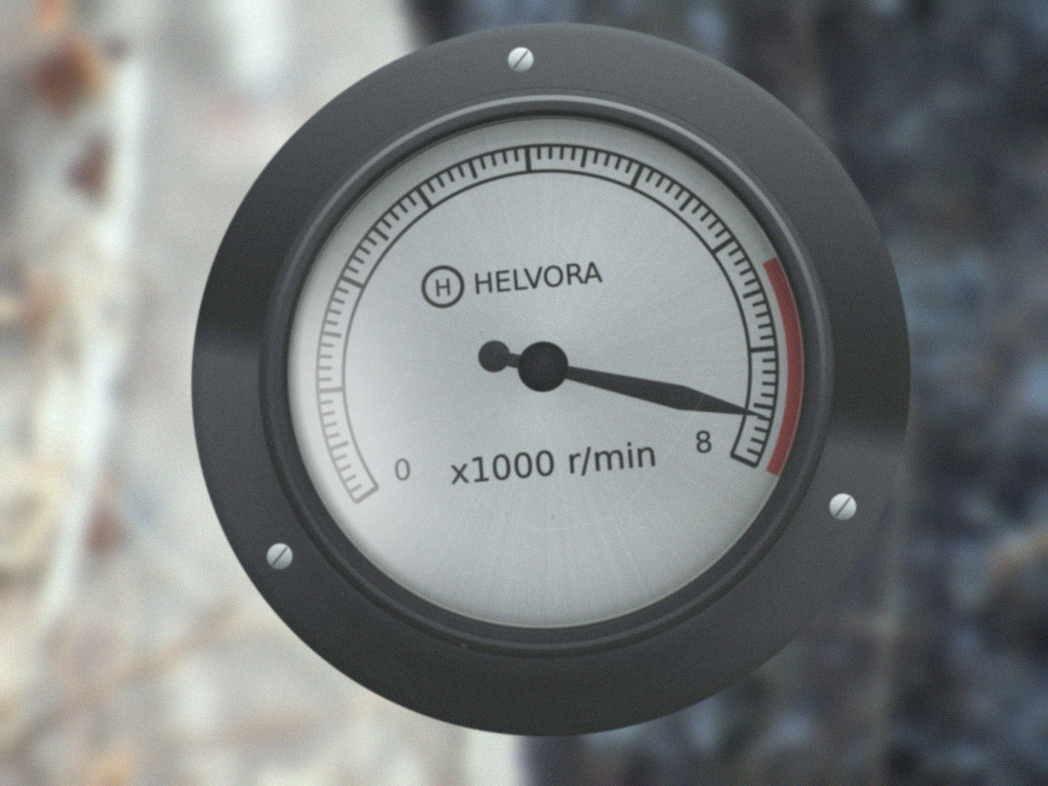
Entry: 7600 rpm
